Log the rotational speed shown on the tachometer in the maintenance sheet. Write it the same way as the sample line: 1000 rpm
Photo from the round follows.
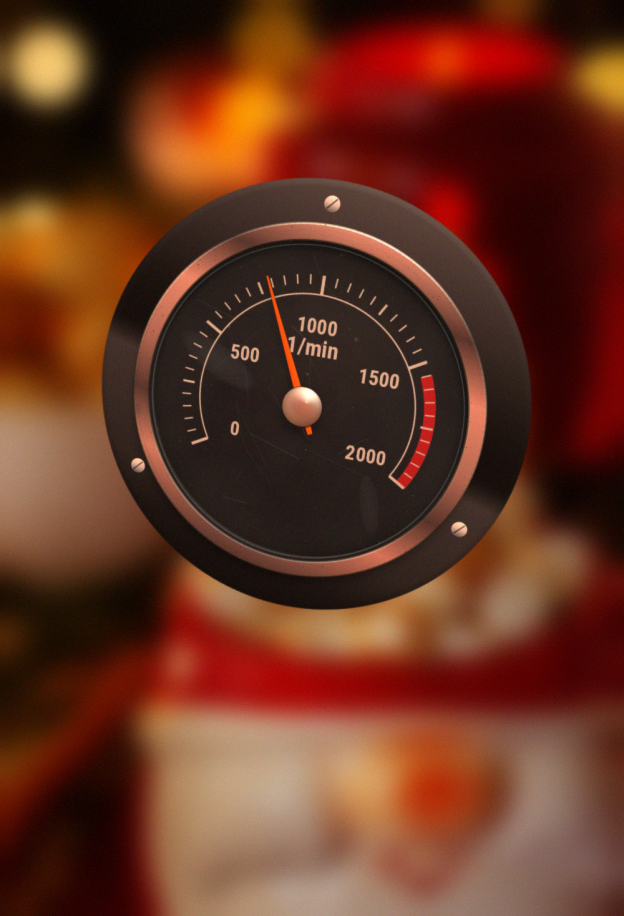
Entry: 800 rpm
